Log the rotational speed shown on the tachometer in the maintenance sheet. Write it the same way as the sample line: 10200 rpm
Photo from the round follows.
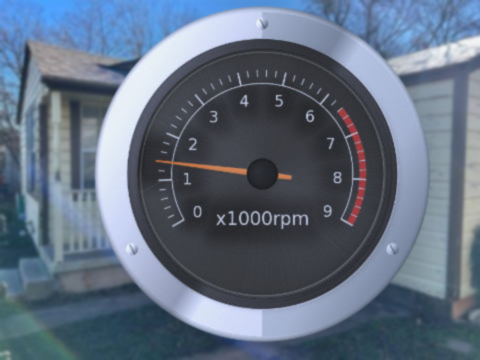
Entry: 1400 rpm
